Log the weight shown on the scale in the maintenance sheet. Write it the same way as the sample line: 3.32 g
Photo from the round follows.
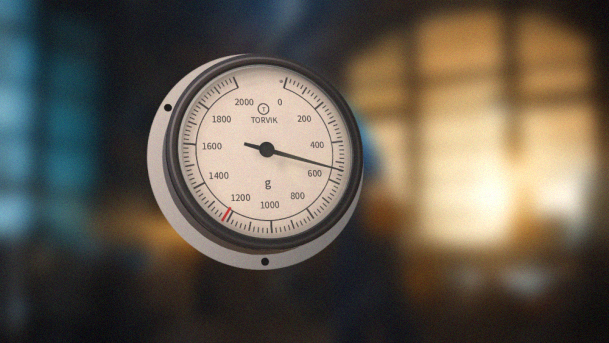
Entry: 540 g
